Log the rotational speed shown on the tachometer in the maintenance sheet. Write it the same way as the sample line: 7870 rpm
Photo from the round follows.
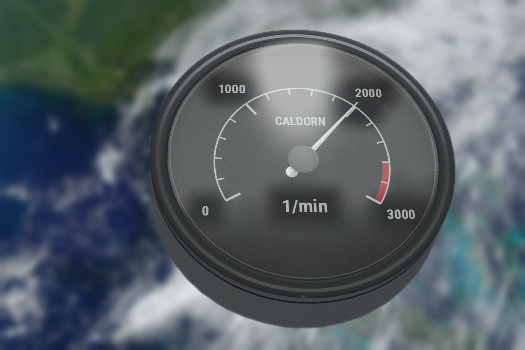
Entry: 2000 rpm
